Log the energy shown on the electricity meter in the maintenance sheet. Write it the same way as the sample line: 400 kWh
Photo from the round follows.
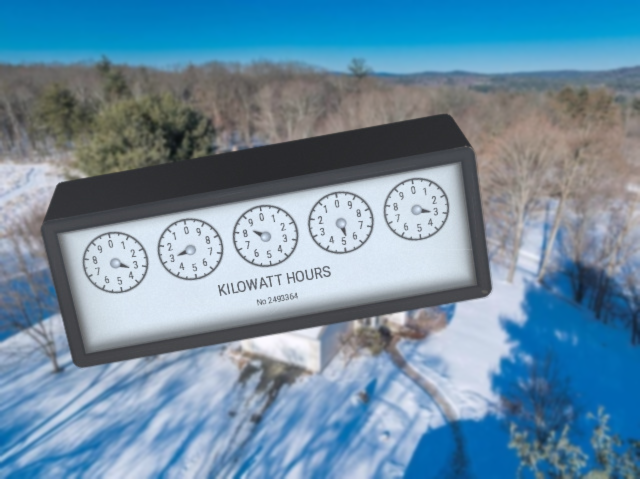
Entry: 32853 kWh
